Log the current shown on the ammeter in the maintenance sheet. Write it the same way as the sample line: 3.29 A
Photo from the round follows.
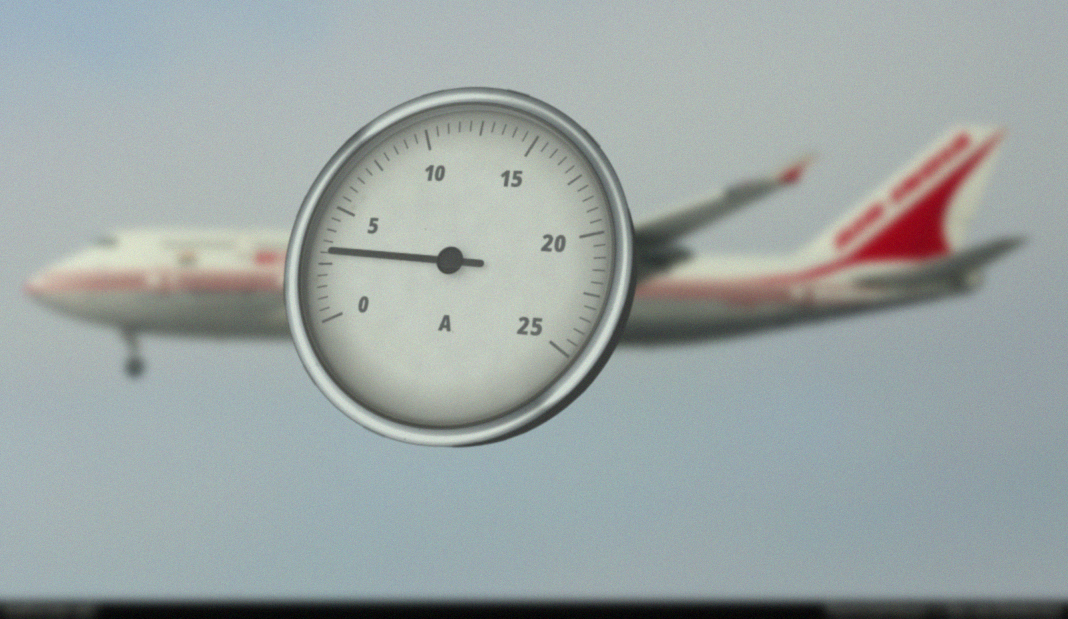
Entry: 3 A
